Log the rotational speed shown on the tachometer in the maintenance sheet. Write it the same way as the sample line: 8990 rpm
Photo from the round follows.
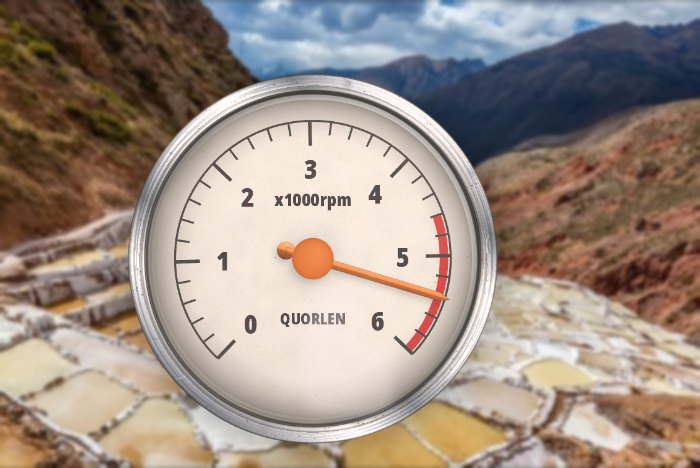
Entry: 5400 rpm
